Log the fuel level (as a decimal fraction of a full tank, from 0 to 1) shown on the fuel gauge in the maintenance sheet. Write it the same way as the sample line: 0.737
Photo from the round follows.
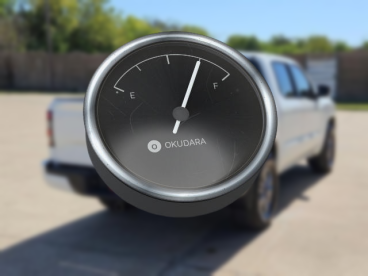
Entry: 0.75
